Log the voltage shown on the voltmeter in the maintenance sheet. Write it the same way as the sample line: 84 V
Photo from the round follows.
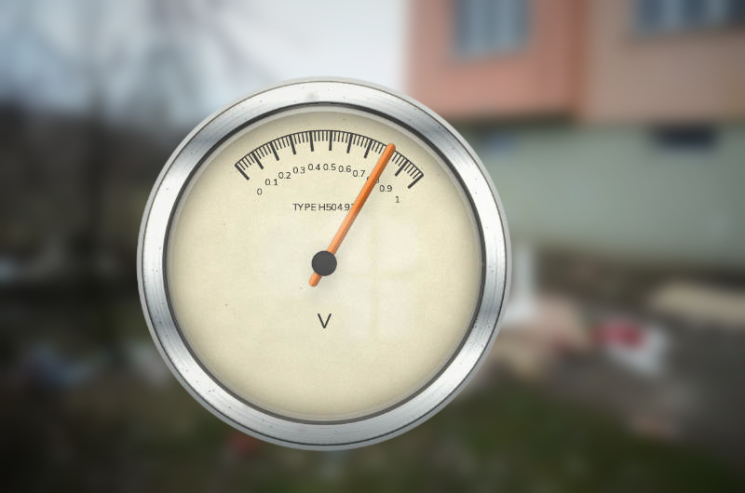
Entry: 0.8 V
